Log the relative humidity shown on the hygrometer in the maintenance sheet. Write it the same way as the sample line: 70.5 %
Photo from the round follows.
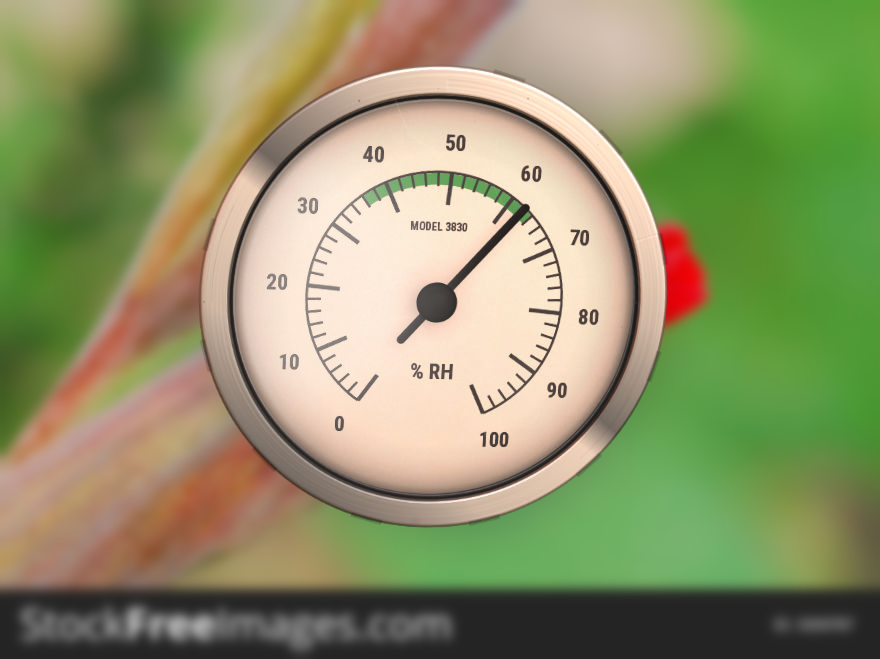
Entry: 62 %
